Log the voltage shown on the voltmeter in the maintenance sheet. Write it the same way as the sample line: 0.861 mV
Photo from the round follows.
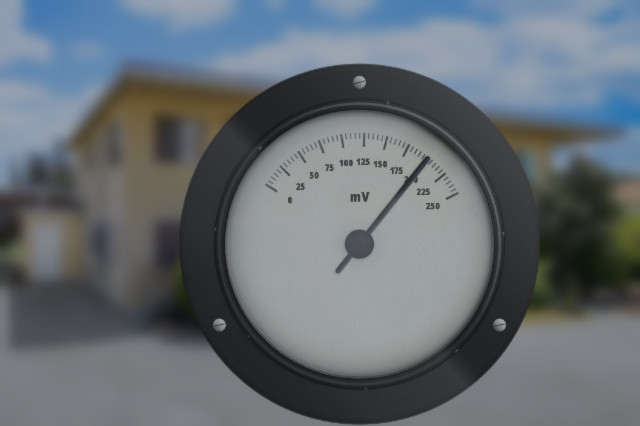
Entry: 200 mV
